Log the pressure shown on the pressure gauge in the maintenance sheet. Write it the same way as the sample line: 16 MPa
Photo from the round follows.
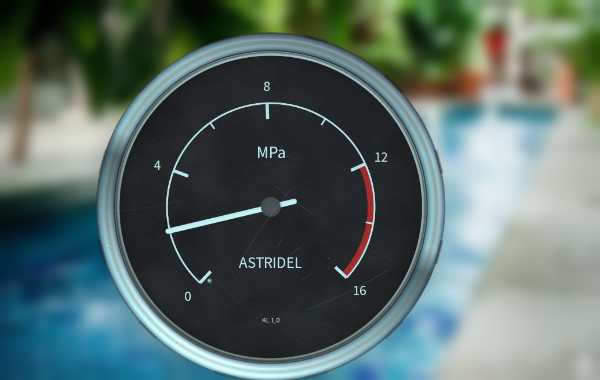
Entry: 2 MPa
